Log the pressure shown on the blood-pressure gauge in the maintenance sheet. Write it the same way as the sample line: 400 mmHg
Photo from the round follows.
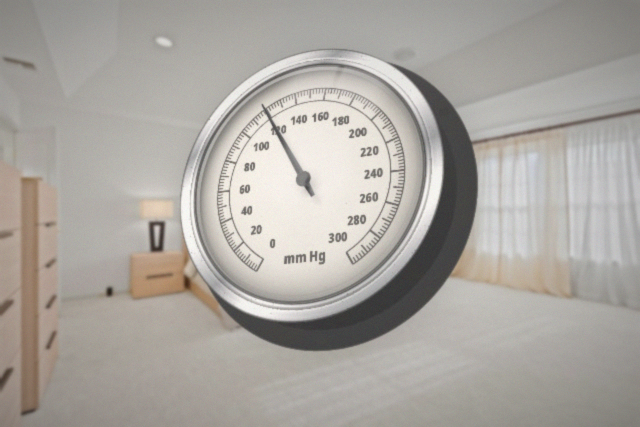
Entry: 120 mmHg
